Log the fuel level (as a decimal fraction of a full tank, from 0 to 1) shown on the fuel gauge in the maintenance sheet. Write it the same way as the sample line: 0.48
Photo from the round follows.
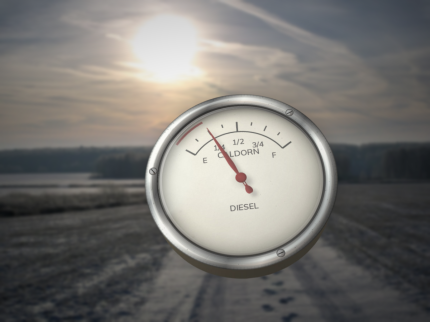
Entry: 0.25
